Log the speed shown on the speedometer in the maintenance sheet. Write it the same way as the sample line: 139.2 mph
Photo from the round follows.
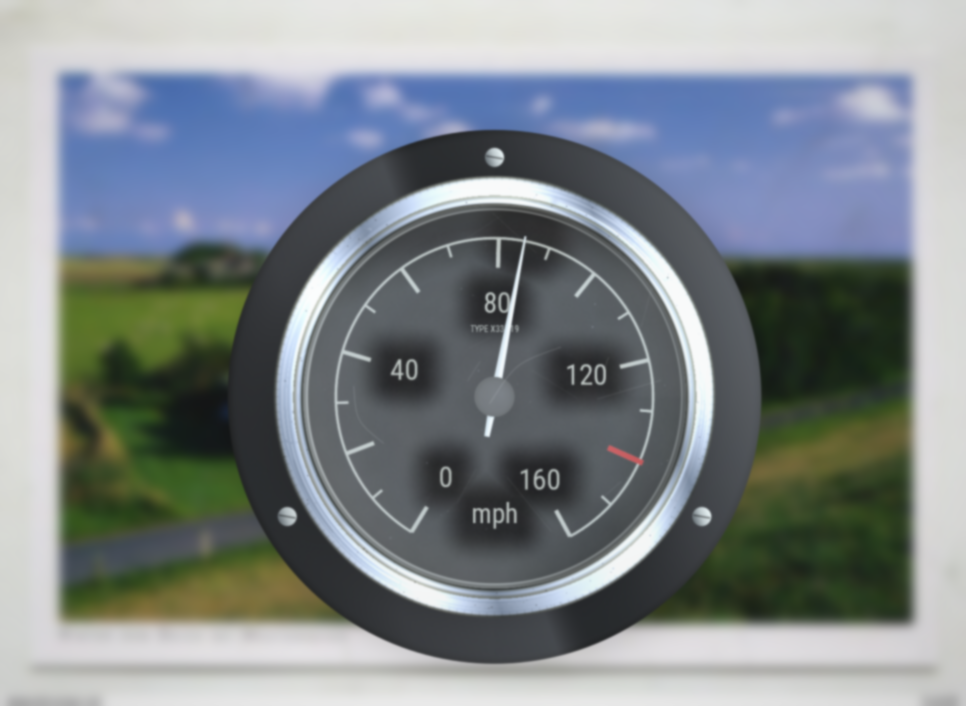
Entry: 85 mph
